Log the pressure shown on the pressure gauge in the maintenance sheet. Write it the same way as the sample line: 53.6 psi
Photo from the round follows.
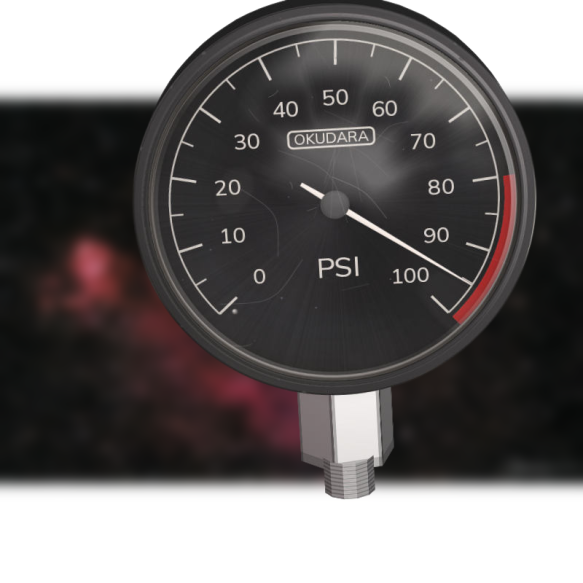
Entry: 95 psi
